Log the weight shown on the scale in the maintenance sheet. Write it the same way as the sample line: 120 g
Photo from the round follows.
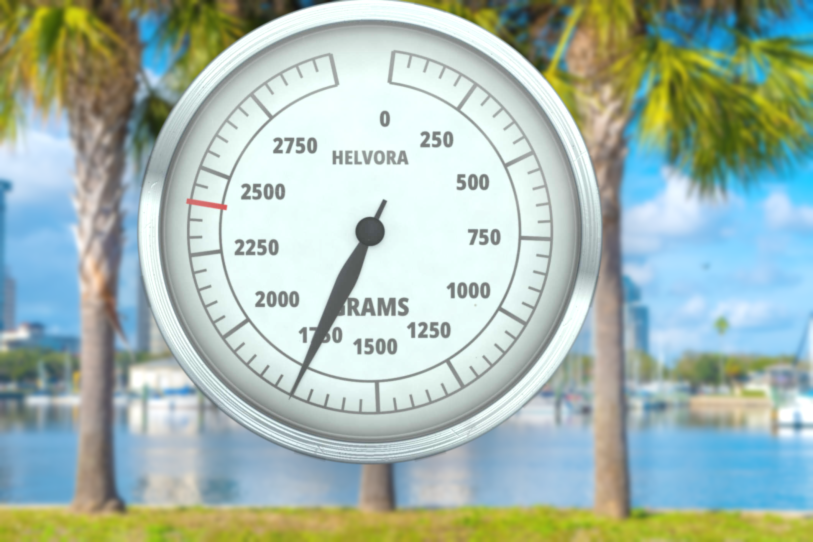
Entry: 1750 g
